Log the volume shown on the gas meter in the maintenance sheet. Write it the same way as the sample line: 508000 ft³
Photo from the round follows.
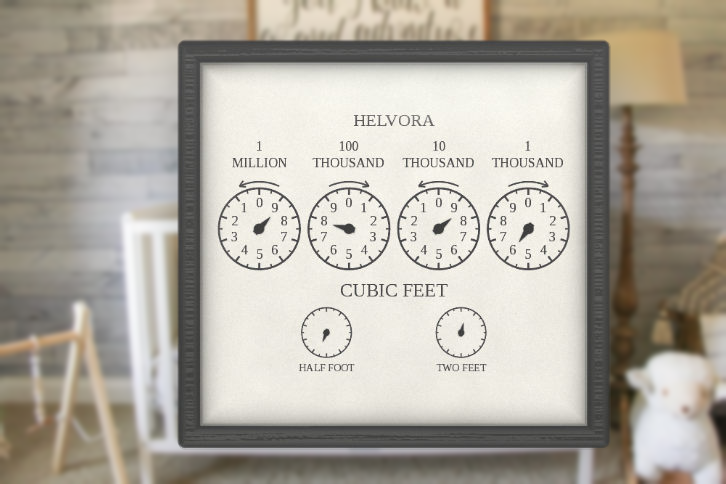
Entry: 878600 ft³
